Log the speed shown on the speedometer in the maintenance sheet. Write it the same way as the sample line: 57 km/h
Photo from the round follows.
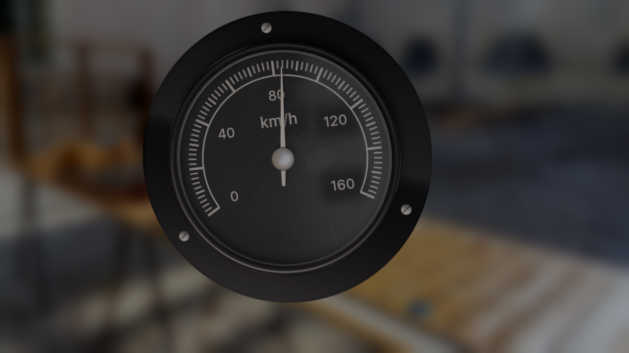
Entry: 84 km/h
